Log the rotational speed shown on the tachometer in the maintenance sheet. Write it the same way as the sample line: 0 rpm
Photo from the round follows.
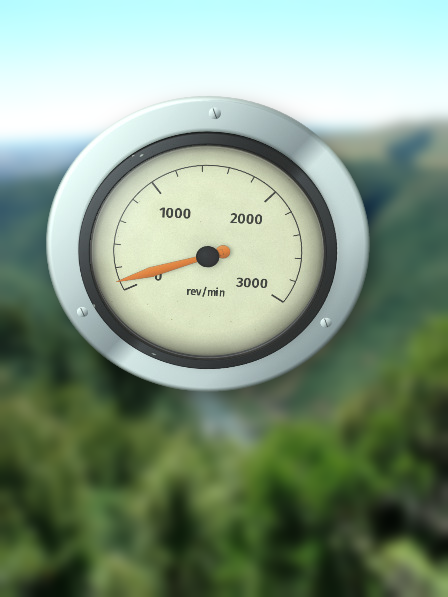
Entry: 100 rpm
